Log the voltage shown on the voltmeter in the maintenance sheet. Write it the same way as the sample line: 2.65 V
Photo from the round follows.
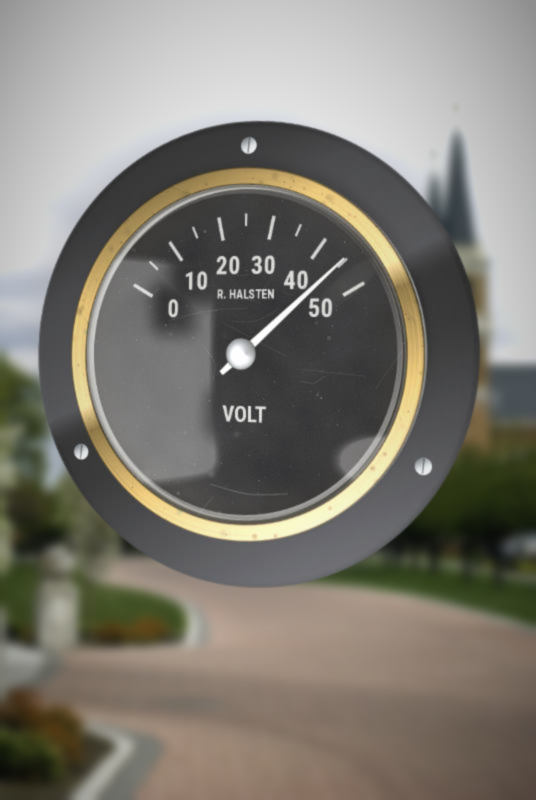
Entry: 45 V
